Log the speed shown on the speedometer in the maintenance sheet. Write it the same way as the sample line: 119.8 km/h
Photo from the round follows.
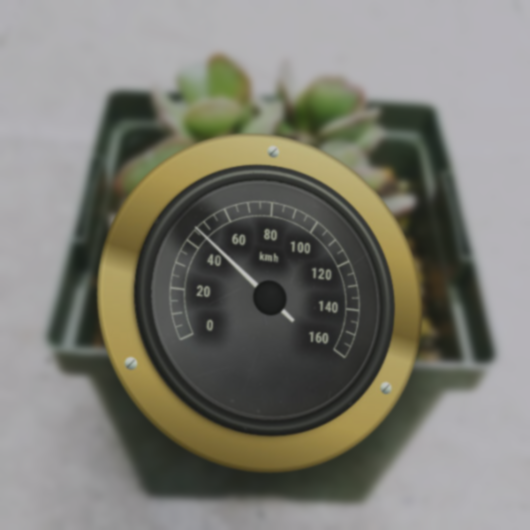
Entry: 45 km/h
